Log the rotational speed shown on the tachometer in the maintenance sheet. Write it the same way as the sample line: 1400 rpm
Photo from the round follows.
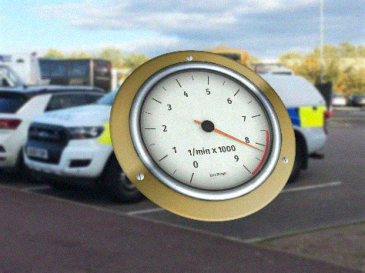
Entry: 8250 rpm
